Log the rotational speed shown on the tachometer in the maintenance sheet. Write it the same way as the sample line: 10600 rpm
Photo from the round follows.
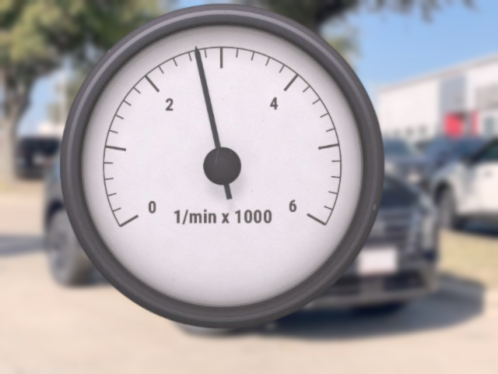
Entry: 2700 rpm
